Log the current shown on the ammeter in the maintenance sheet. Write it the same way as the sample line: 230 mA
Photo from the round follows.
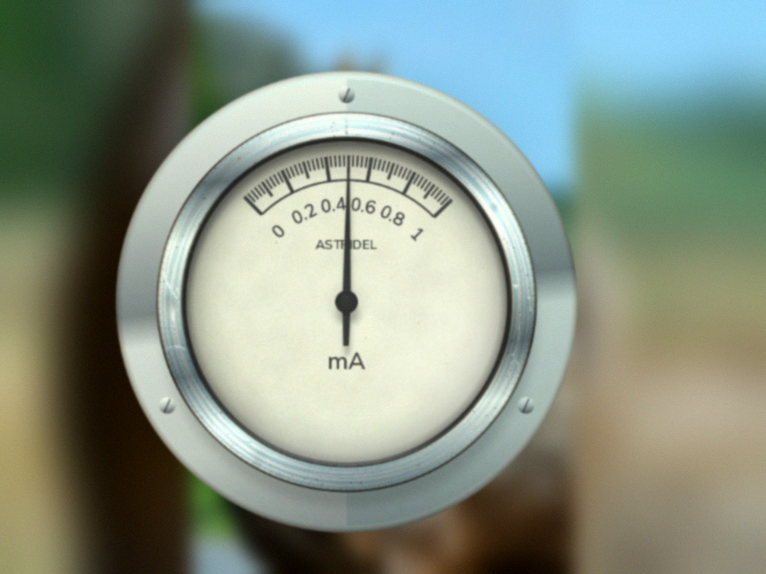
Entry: 0.5 mA
